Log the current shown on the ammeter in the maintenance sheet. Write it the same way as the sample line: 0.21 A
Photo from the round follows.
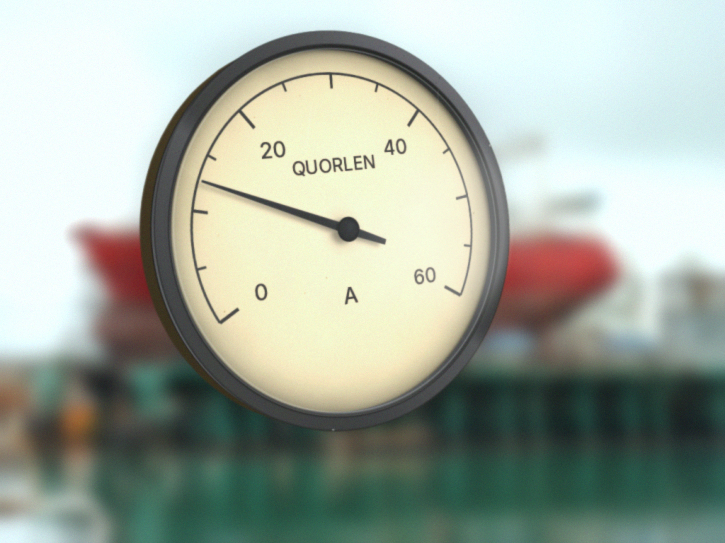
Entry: 12.5 A
